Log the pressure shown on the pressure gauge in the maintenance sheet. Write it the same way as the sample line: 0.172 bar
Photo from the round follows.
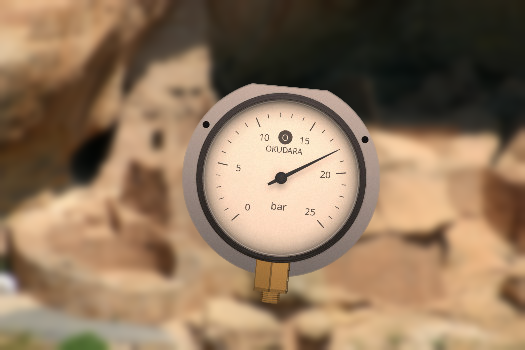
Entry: 18 bar
